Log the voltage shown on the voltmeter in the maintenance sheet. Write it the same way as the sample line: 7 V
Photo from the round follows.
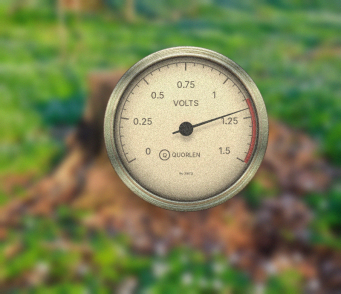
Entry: 1.2 V
